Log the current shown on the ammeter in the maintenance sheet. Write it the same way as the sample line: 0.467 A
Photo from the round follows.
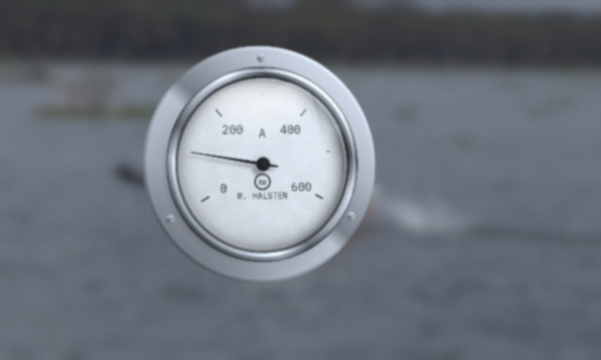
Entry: 100 A
